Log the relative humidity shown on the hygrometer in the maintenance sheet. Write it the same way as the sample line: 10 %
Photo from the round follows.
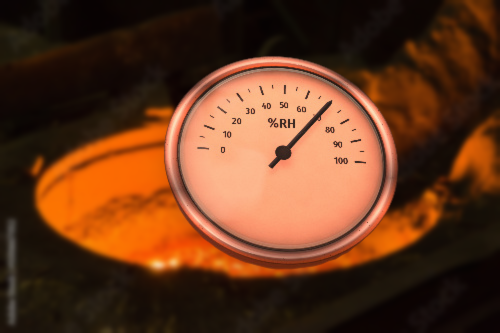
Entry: 70 %
